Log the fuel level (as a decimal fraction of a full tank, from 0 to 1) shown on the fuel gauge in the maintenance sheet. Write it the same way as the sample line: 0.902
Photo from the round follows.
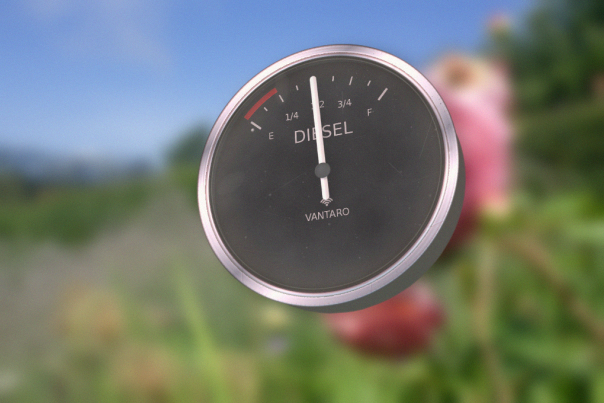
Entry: 0.5
